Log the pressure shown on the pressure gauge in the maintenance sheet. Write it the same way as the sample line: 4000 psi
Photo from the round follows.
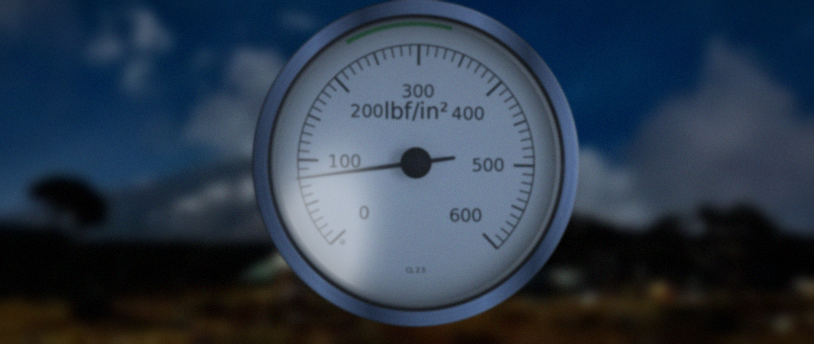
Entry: 80 psi
